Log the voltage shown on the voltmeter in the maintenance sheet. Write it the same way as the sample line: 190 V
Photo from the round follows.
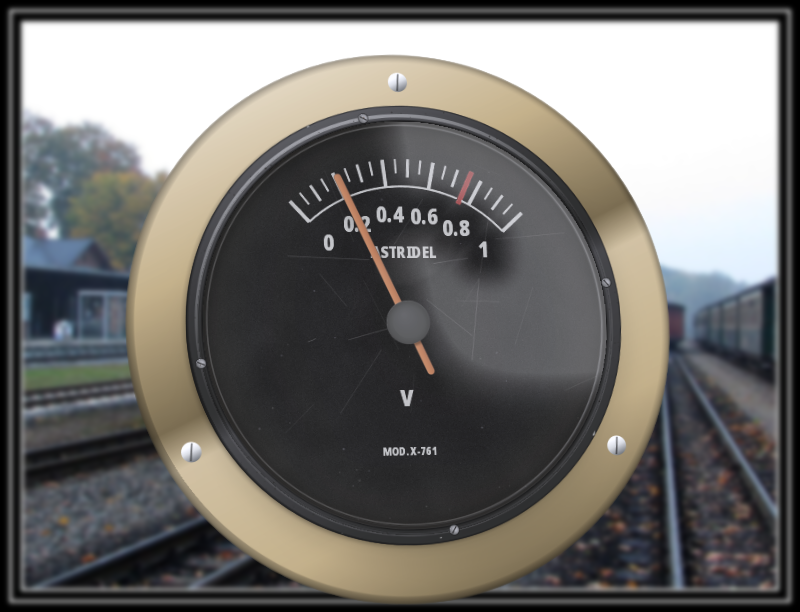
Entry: 0.2 V
